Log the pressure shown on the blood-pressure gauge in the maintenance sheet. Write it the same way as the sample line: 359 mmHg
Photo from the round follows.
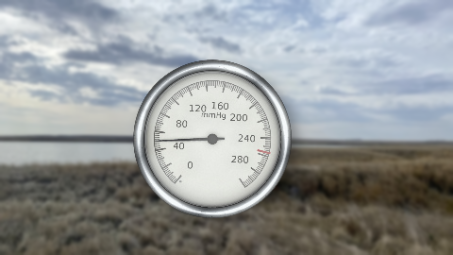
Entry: 50 mmHg
